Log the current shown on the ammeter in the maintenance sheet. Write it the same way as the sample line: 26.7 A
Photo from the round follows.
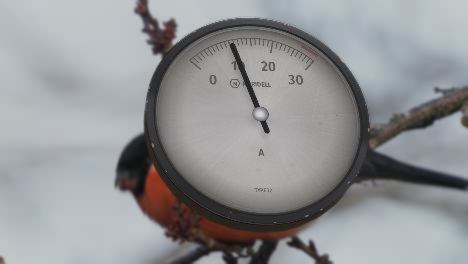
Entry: 10 A
